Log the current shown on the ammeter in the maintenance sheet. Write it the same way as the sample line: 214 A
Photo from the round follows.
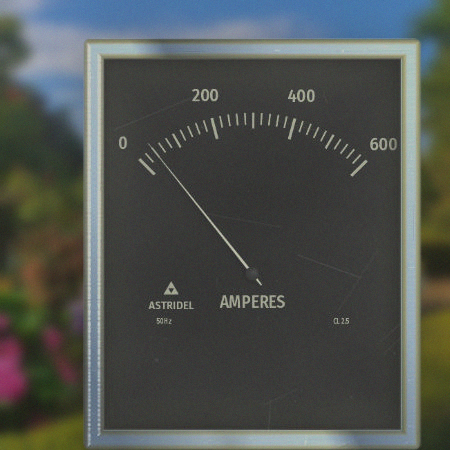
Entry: 40 A
